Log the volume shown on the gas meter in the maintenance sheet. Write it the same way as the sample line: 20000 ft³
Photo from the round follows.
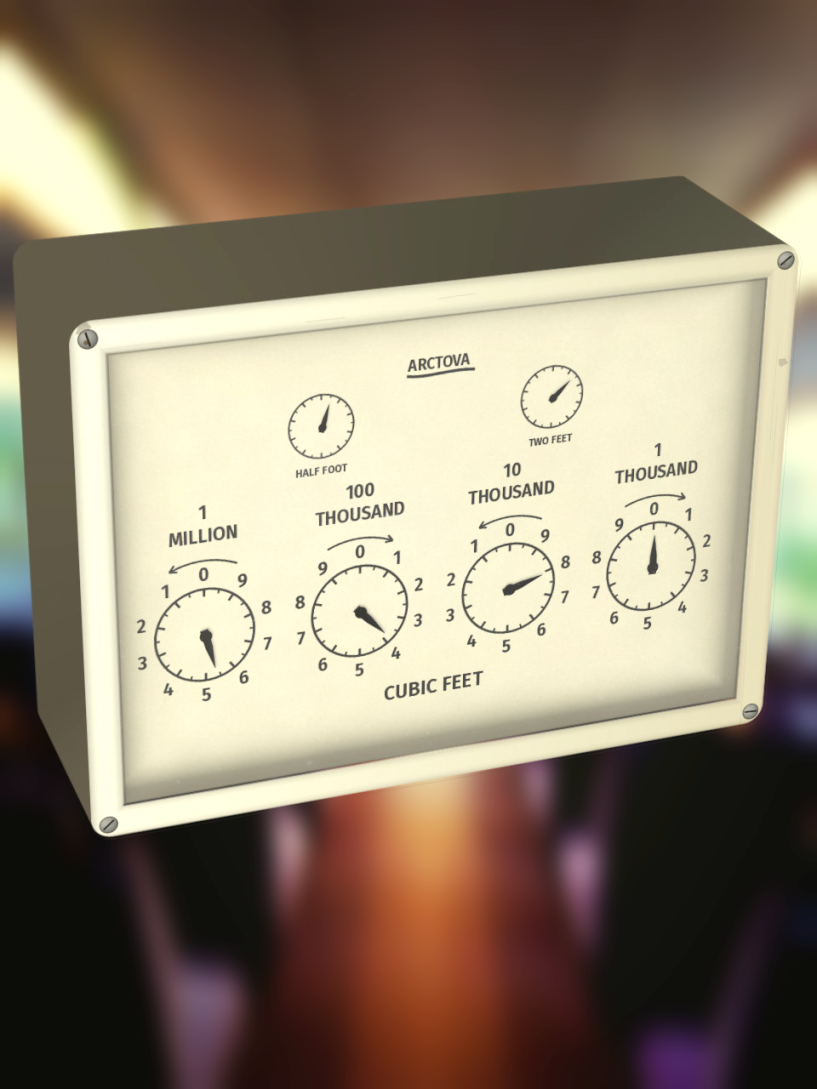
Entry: 538000 ft³
